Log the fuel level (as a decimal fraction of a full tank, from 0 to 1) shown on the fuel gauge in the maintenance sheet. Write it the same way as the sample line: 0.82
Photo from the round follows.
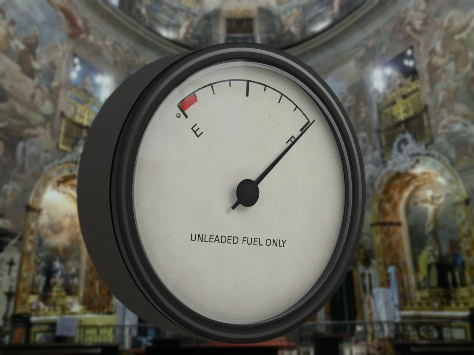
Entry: 1
